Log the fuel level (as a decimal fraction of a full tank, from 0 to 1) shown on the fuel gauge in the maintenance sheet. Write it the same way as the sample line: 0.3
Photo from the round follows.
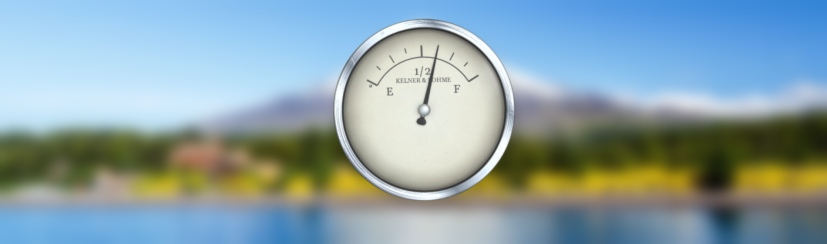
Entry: 0.625
